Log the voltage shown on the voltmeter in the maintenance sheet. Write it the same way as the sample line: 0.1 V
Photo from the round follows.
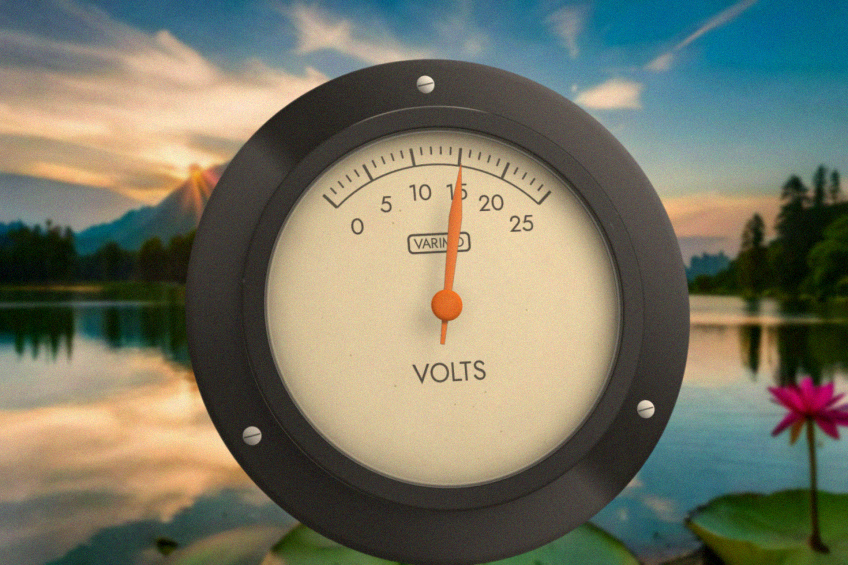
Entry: 15 V
